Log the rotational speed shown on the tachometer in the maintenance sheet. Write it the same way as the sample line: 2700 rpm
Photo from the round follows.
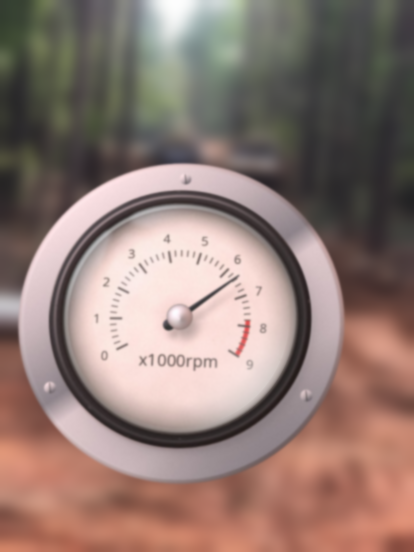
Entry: 6400 rpm
